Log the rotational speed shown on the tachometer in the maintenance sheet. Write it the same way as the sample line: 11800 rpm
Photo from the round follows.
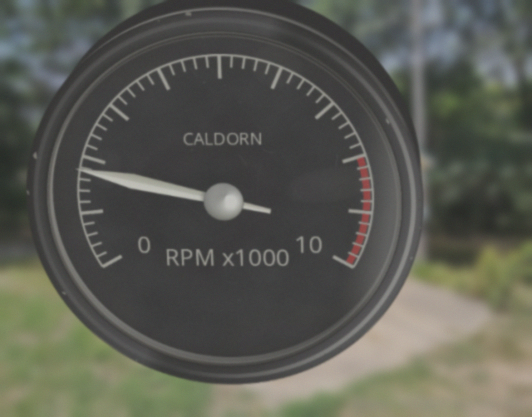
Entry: 1800 rpm
